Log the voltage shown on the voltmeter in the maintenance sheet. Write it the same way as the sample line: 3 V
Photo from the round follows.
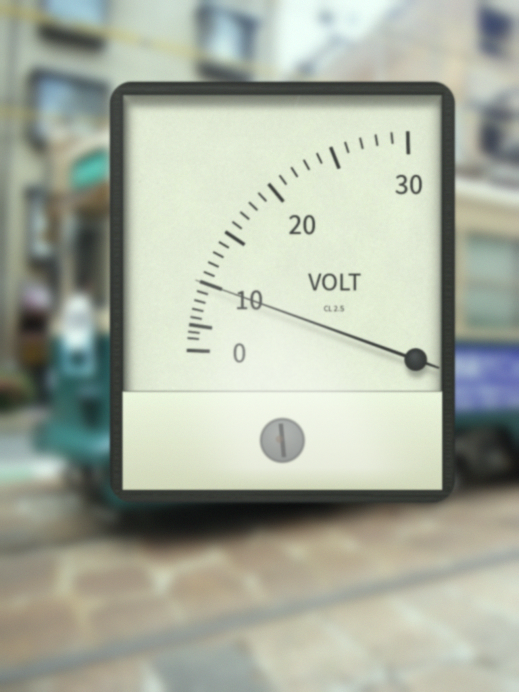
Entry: 10 V
